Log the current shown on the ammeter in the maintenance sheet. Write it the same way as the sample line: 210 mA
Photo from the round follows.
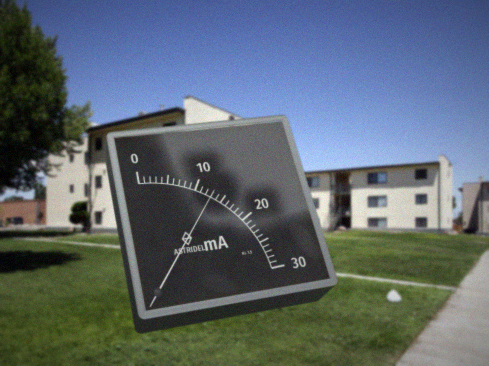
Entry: 13 mA
